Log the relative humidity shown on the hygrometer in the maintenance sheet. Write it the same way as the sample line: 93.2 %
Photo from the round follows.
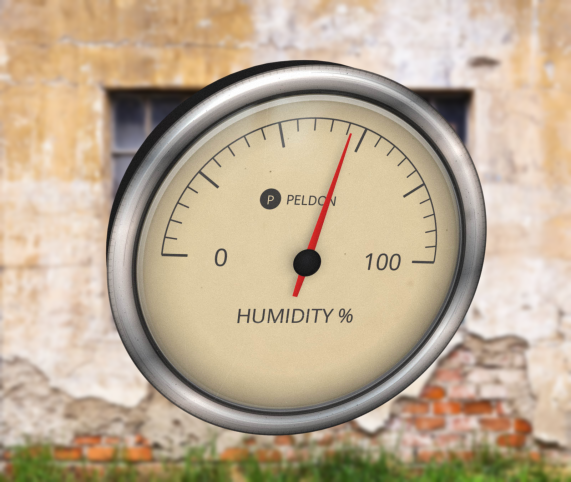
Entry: 56 %
